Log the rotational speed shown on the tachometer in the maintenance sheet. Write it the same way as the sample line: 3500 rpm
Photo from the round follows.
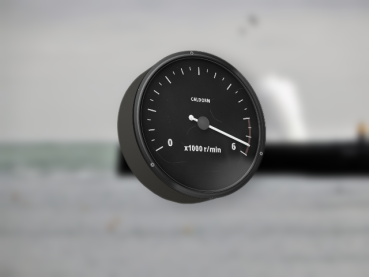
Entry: 5750 rpm
